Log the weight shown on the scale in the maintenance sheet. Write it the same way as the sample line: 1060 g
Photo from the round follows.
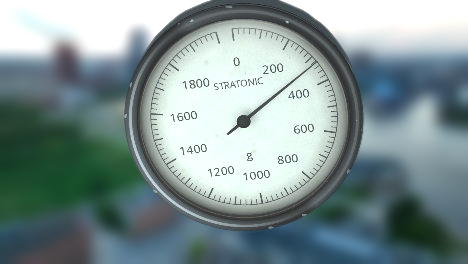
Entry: 320 g
